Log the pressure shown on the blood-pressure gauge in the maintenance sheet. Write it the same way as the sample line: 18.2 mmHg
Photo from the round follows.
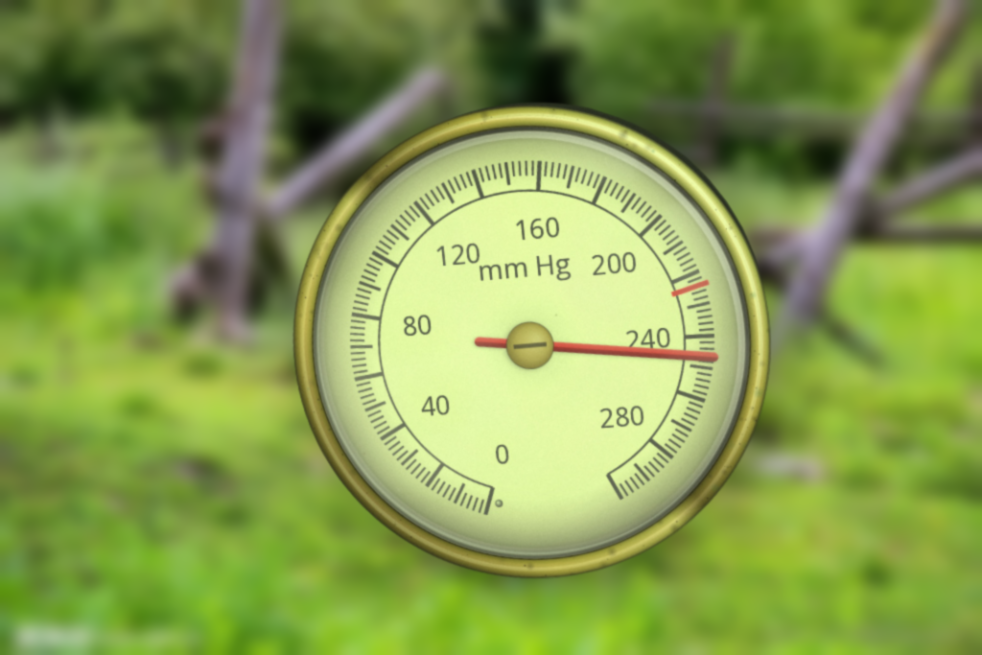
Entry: 246 mmHg
